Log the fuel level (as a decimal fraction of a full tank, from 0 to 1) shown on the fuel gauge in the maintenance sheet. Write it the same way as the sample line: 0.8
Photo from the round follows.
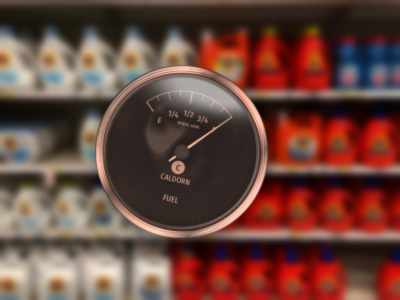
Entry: 1
